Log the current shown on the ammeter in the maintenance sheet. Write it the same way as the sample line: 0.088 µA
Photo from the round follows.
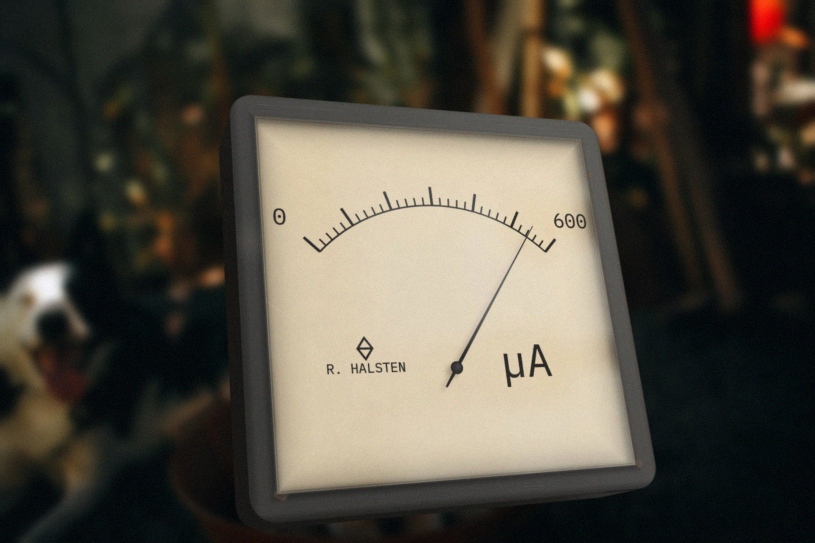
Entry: 540 µA
